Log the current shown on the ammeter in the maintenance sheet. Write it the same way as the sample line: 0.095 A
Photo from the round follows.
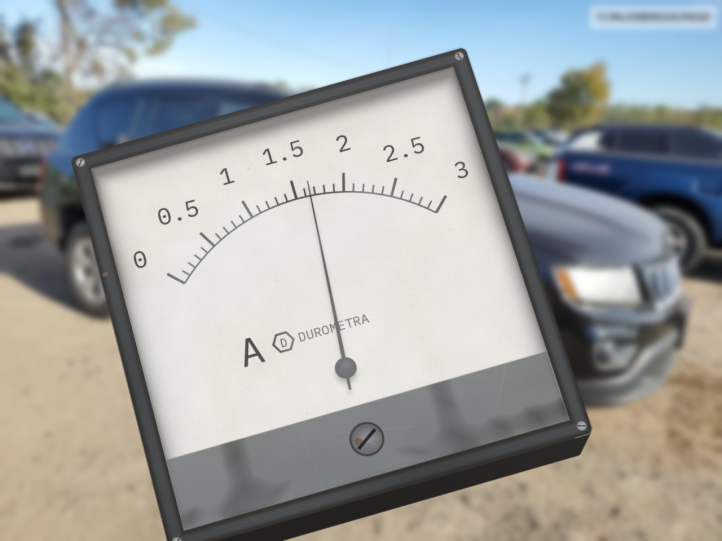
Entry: 1.65 A
